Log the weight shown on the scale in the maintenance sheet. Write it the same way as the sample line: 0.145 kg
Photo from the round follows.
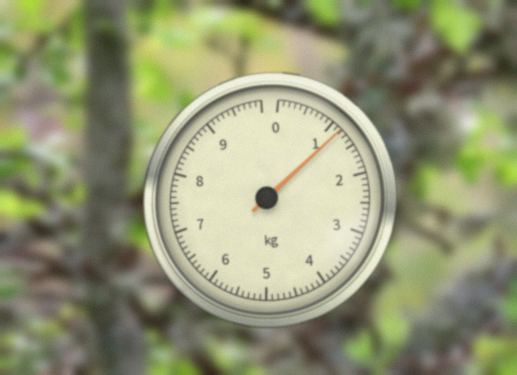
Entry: 1.2 kg
